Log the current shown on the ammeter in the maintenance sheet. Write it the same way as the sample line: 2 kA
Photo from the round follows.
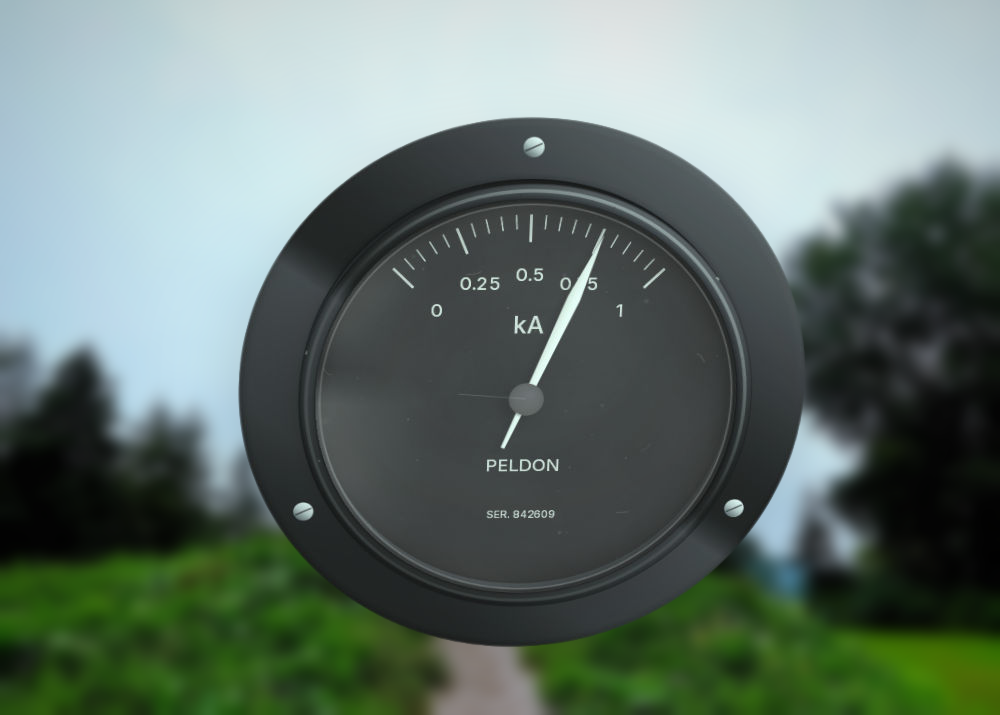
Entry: 0.75 kA
